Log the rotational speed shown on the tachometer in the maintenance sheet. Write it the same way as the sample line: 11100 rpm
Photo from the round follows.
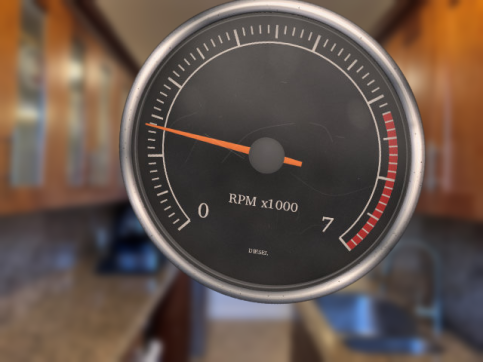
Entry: 1400 rpm
